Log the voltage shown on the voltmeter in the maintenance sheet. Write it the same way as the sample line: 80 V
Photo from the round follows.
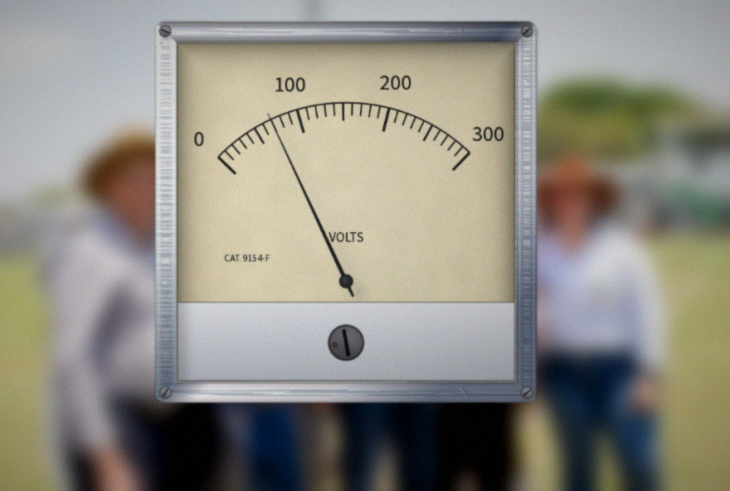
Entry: 70 V
